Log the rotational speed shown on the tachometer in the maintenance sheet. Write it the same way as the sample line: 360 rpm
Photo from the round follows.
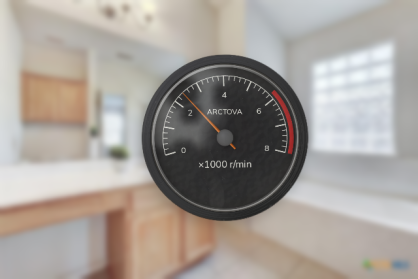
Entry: 2400 rpm
